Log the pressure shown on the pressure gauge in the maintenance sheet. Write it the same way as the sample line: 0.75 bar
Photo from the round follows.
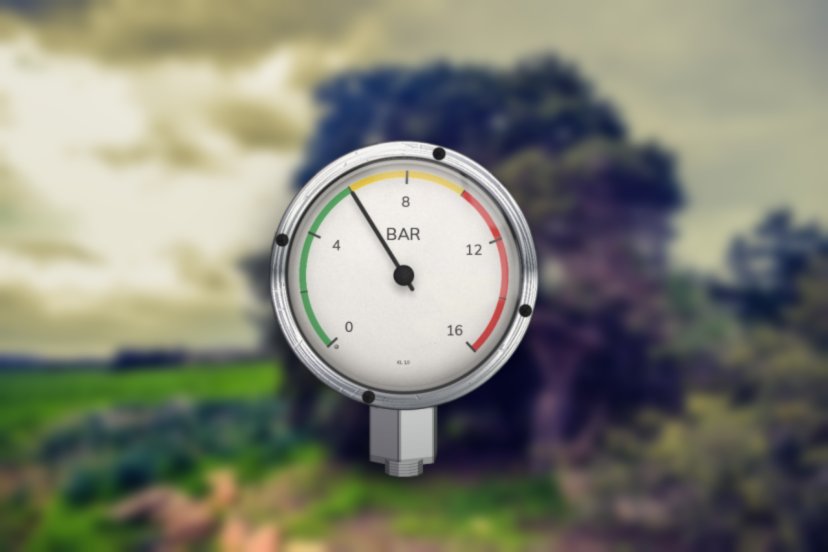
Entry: 6 bar
